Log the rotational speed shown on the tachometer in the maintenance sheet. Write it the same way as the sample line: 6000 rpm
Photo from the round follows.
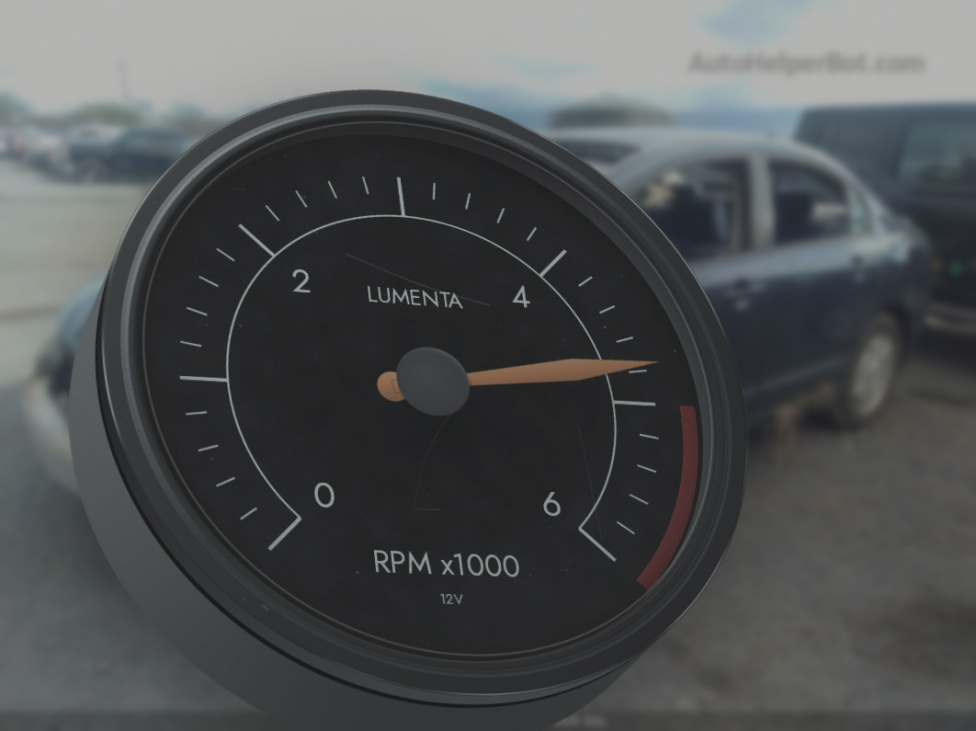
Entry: 4800 rpm
